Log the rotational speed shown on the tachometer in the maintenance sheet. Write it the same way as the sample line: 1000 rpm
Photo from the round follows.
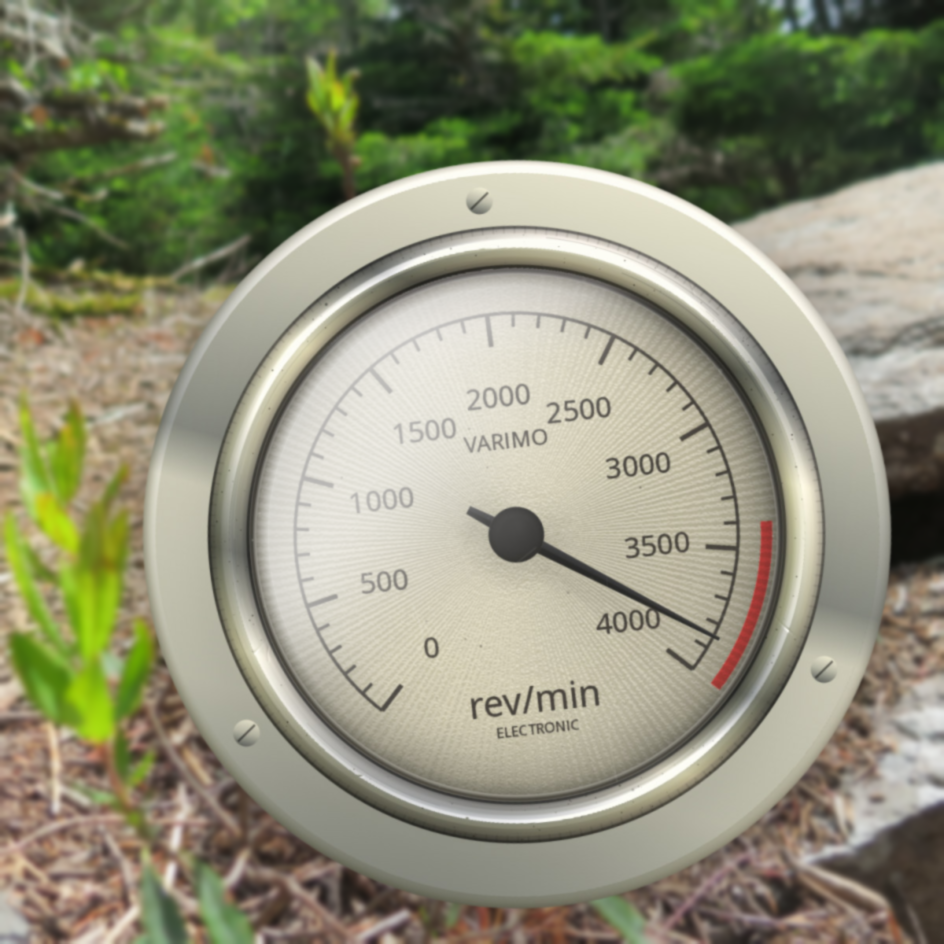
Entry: 3850 rpm
